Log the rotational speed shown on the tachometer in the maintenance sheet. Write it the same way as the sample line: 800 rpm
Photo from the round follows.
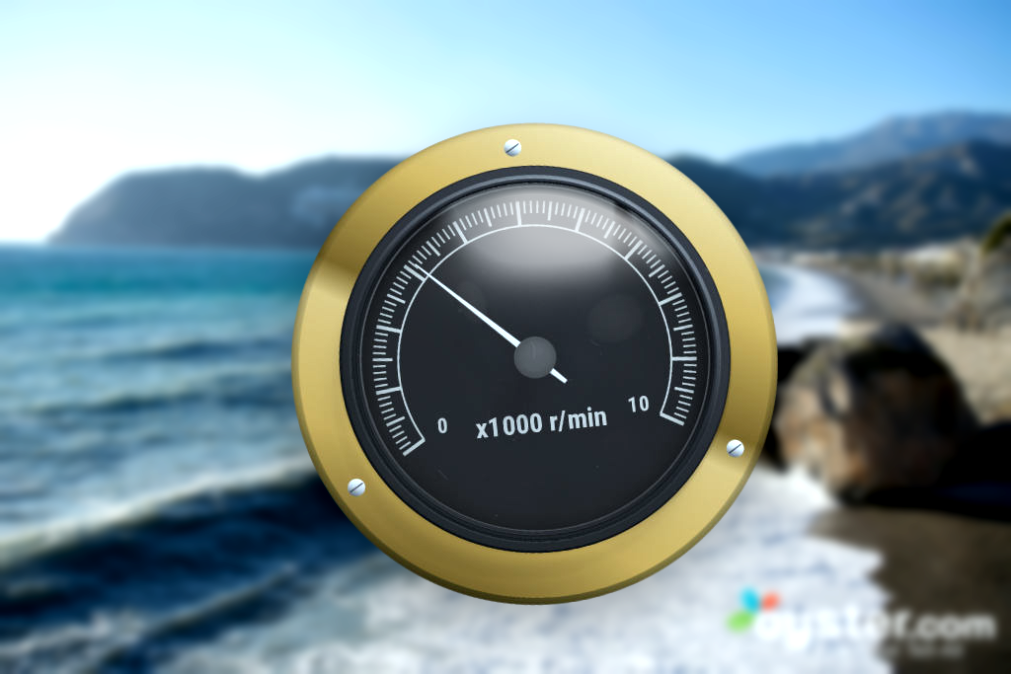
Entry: 3100 rpm
